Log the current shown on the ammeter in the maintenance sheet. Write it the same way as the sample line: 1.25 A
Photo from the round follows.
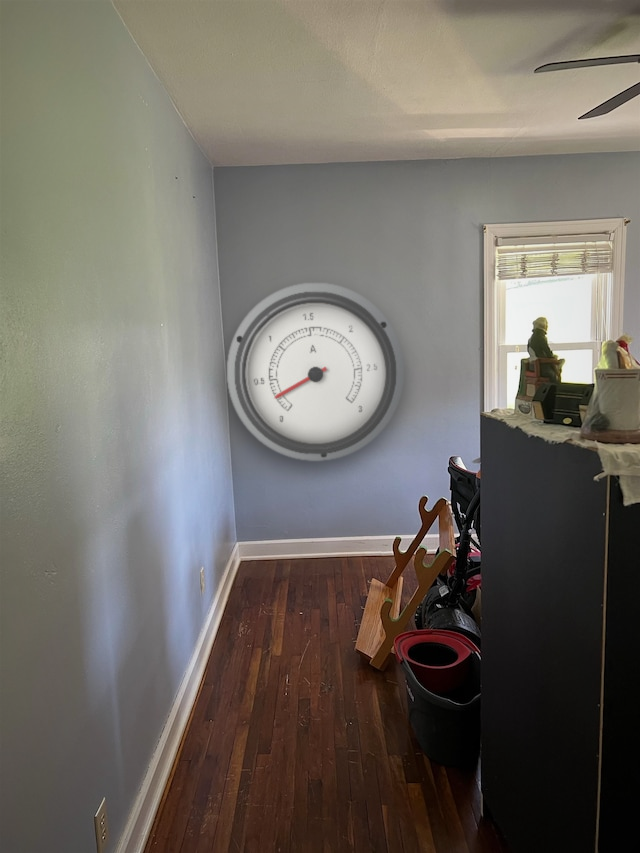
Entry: 0.25 A
